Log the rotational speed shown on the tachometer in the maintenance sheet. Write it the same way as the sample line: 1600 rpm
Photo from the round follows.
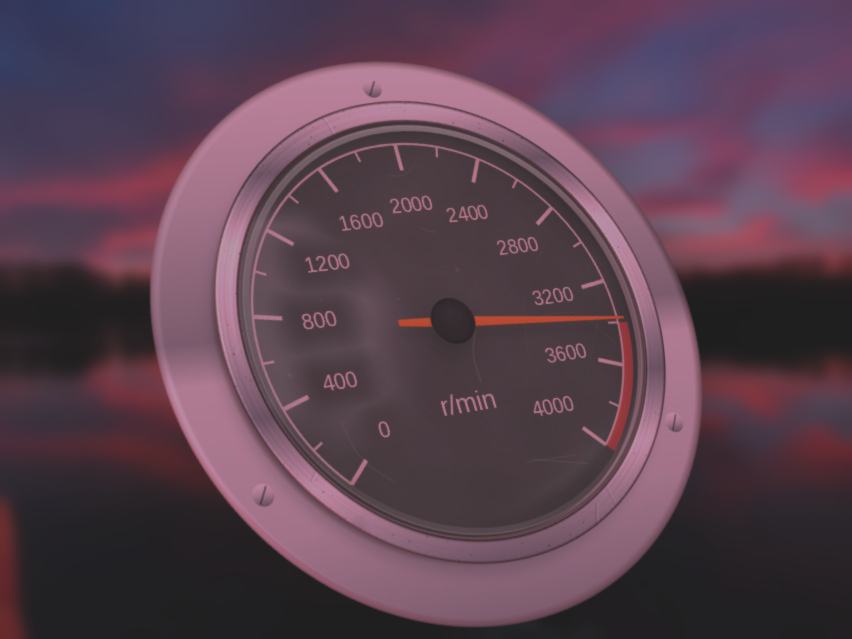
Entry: 3400 rpm
